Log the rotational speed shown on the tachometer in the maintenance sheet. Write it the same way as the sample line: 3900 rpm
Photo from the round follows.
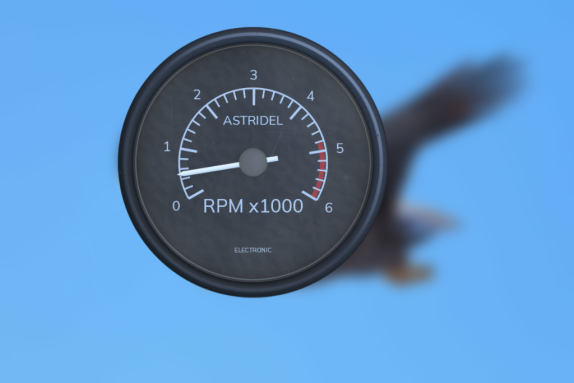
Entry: 500 rpm
